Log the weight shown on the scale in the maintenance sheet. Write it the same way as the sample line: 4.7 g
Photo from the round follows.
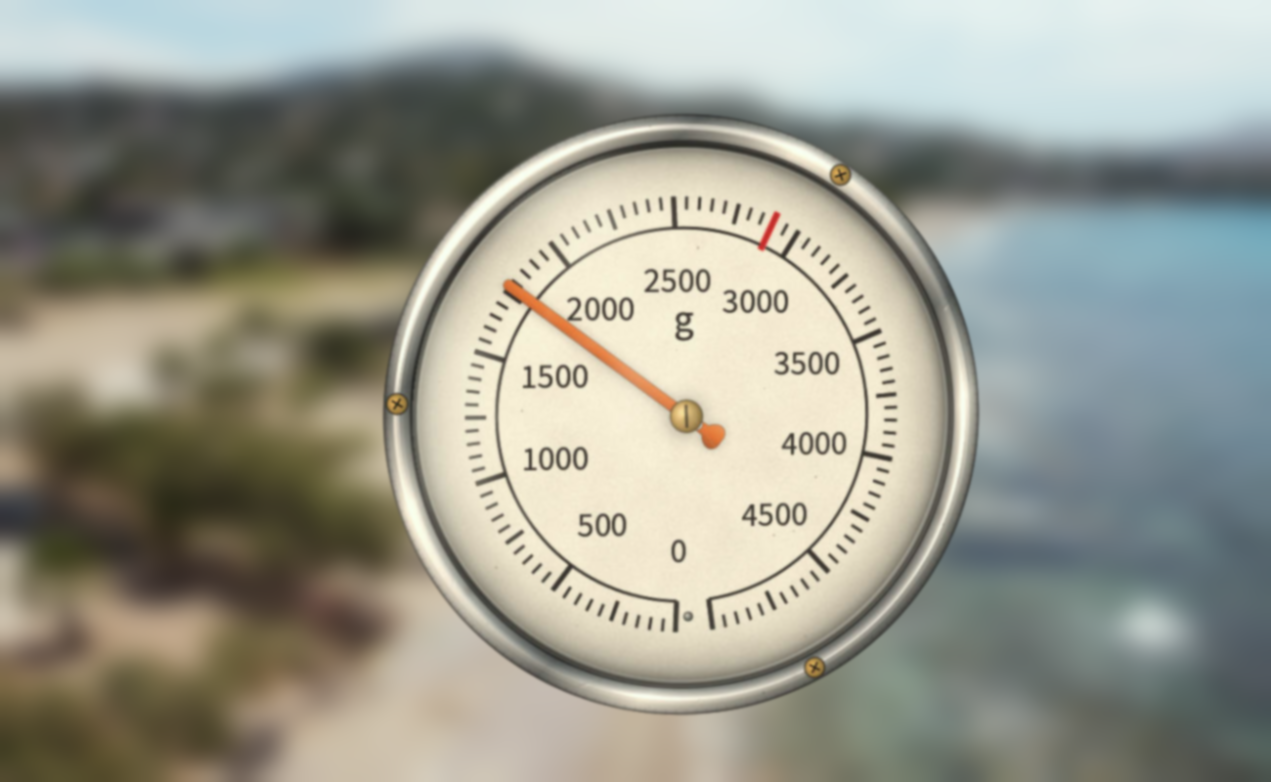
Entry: 1775 g
